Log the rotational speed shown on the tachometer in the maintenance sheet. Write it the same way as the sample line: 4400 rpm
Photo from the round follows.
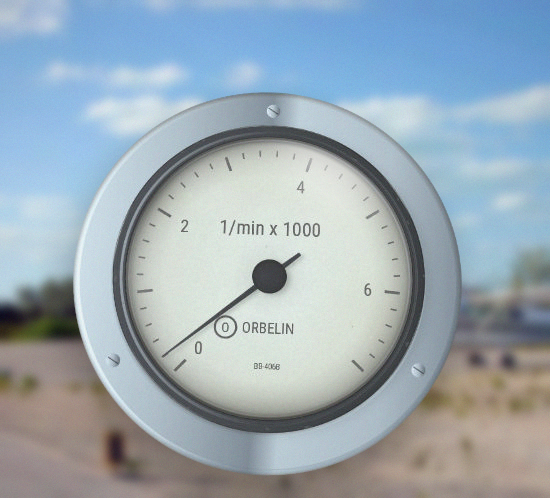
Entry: 200 rpm
